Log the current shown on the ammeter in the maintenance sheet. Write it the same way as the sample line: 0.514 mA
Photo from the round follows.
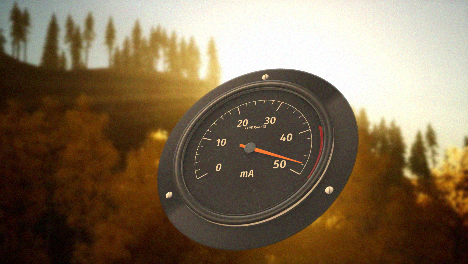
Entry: 48 mA
